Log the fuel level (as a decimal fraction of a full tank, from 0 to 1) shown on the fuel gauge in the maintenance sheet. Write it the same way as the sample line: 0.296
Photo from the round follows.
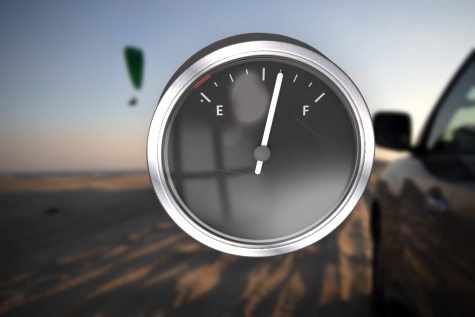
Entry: 0.625
